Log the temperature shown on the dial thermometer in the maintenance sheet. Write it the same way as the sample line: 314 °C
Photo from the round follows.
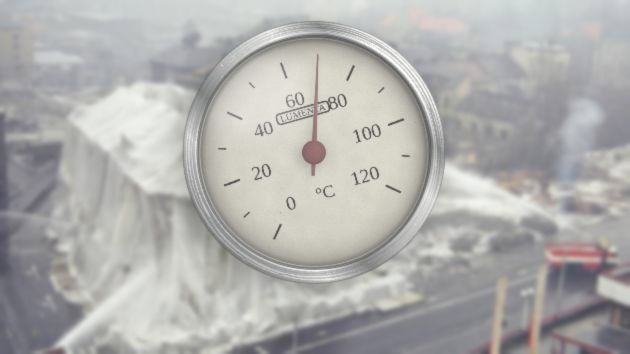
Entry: 70 °C
